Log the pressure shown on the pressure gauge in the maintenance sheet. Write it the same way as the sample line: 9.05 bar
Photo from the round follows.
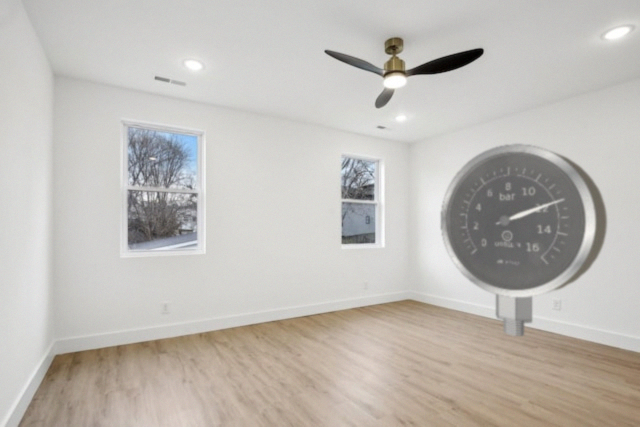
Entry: 12 bar
